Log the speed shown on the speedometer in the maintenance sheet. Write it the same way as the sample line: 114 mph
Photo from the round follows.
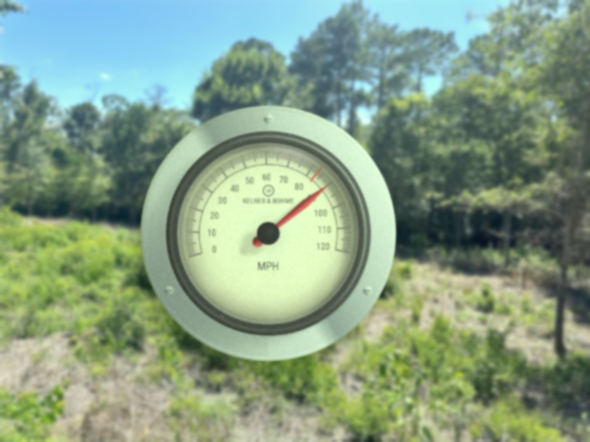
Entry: 90 mph
